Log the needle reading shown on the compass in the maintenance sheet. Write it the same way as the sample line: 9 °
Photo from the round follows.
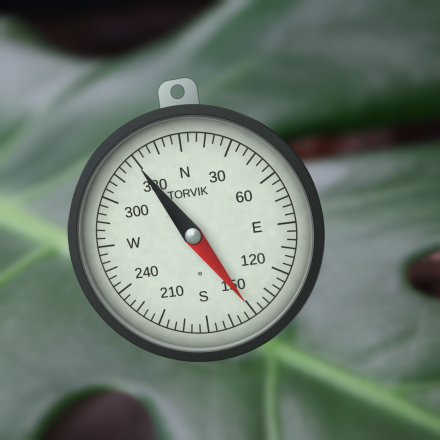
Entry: 150 °
